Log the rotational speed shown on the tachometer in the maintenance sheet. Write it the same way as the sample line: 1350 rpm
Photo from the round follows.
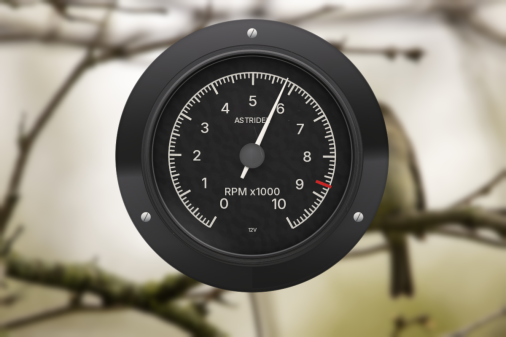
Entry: 5800 rpm
